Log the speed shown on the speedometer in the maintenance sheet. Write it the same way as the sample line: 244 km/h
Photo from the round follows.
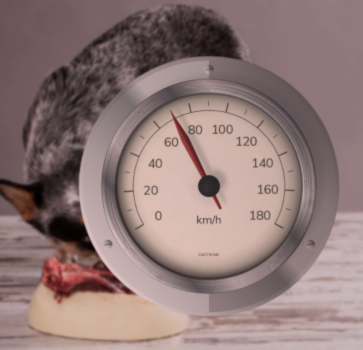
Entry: 70 km/h
